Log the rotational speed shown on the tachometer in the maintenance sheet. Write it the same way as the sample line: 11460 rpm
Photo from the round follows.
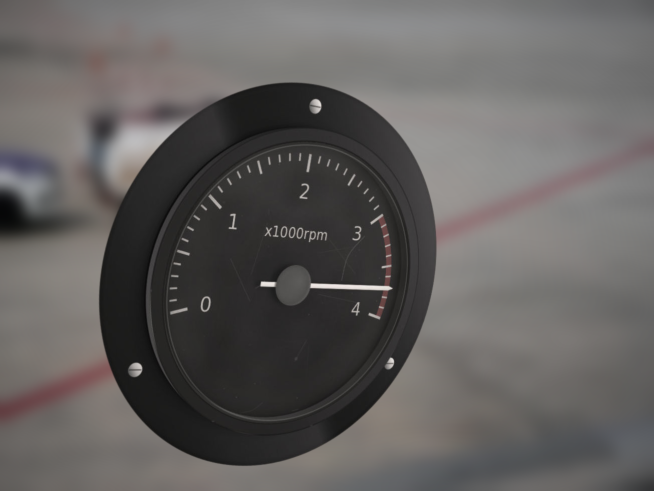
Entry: 3700 rpm
